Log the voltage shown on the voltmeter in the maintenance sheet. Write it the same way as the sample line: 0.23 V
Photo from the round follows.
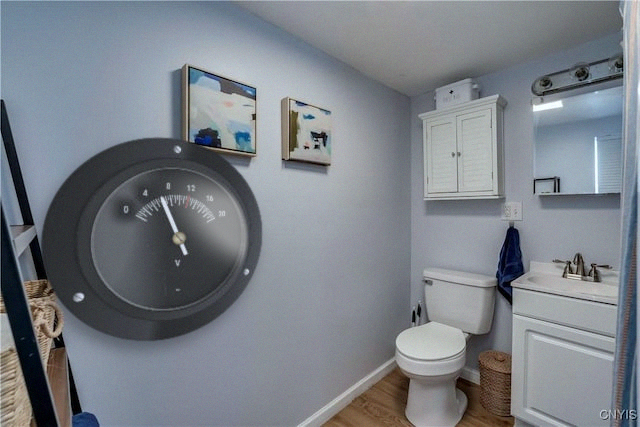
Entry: 6 V
